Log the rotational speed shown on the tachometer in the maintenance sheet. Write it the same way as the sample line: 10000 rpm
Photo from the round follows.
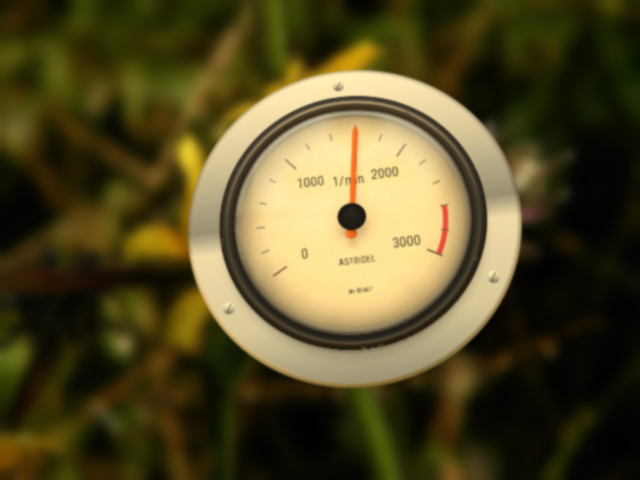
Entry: 1600 rpm
